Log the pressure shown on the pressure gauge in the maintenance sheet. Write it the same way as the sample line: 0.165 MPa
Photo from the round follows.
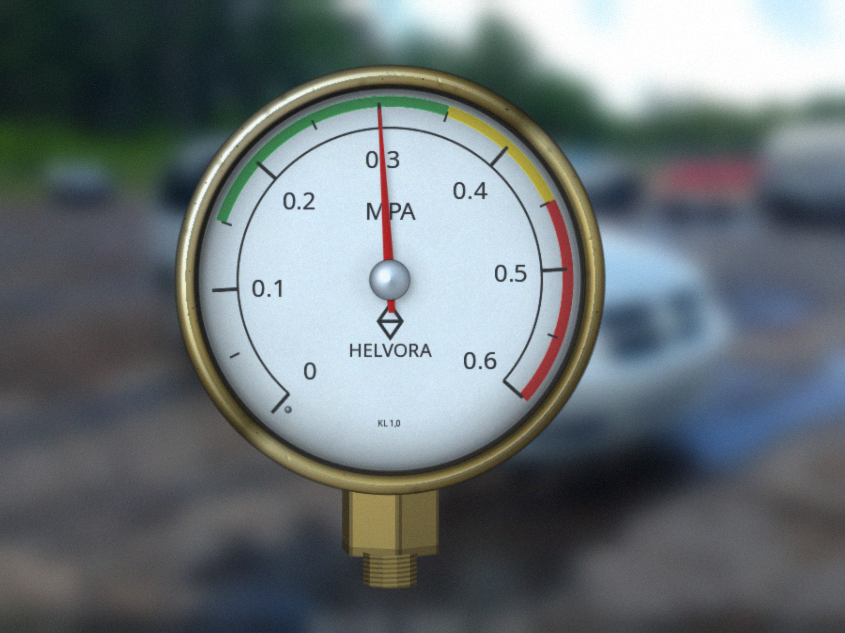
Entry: 0.3 MPa
